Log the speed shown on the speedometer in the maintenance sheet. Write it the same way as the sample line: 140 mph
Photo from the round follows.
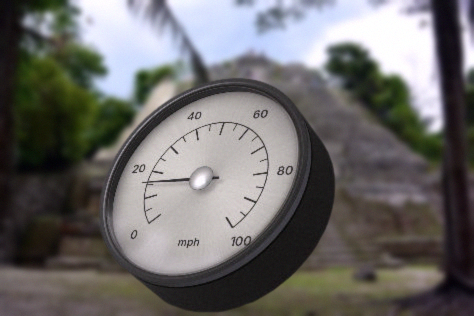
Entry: 15 mph
